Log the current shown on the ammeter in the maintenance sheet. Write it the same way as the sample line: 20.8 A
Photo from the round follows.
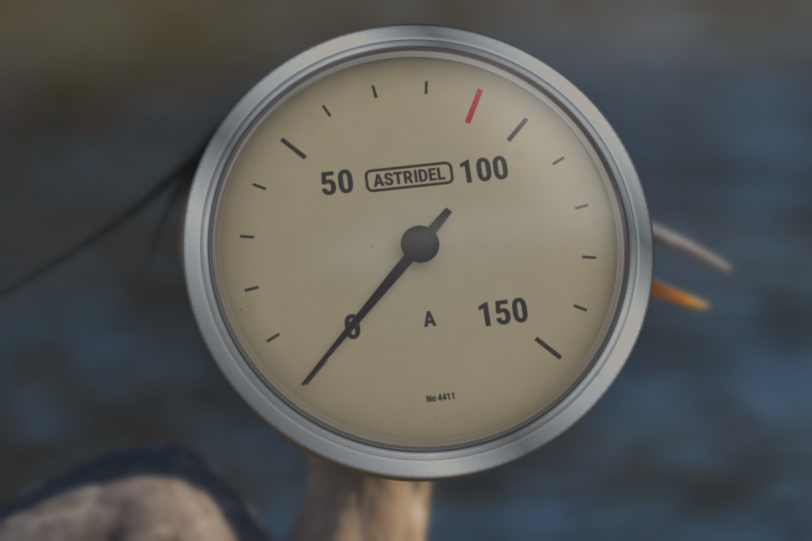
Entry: 0 A
